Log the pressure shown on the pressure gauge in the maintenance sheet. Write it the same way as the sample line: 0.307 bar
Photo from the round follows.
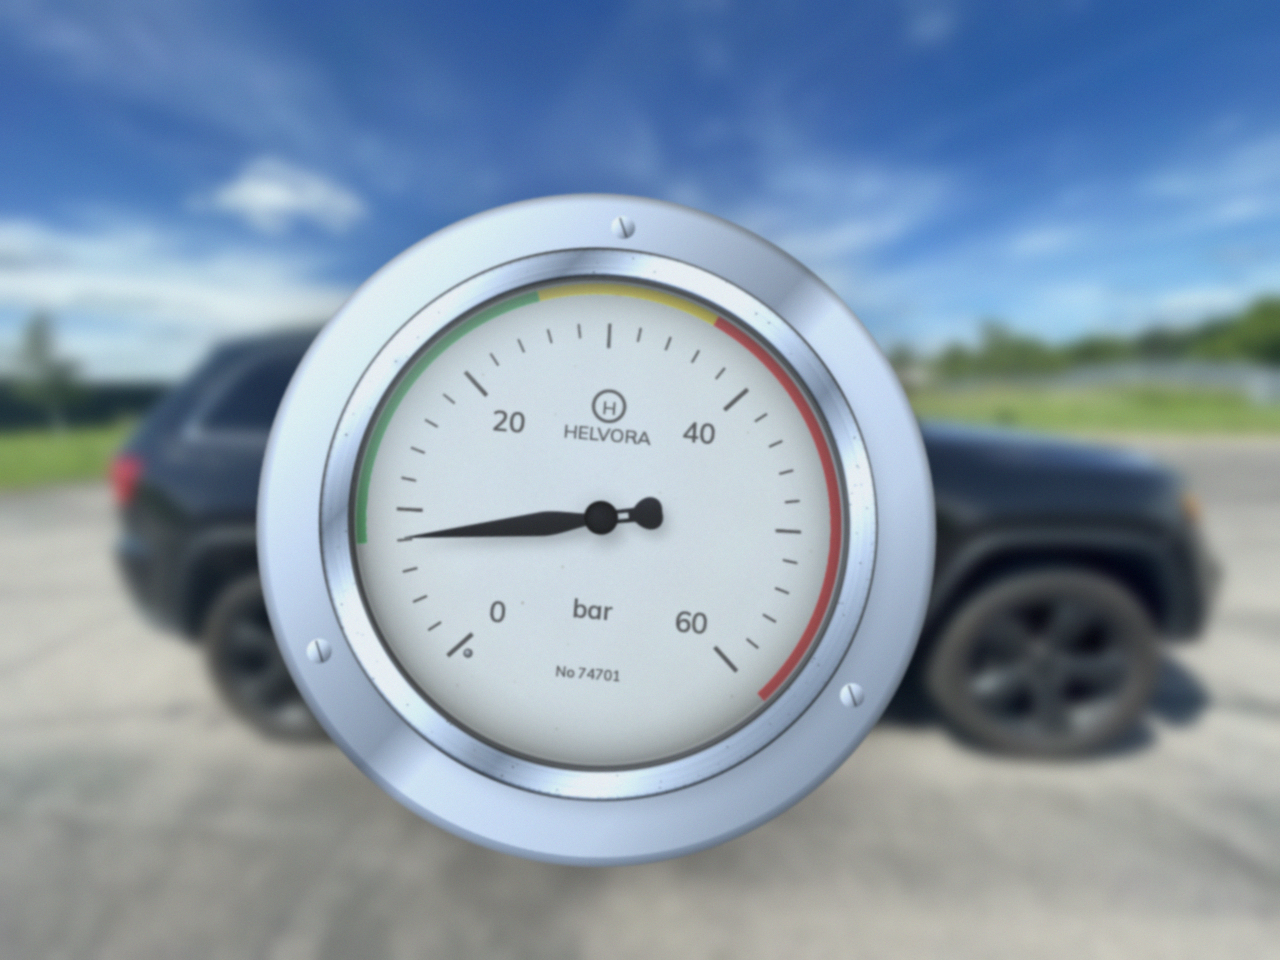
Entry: 8 bar
